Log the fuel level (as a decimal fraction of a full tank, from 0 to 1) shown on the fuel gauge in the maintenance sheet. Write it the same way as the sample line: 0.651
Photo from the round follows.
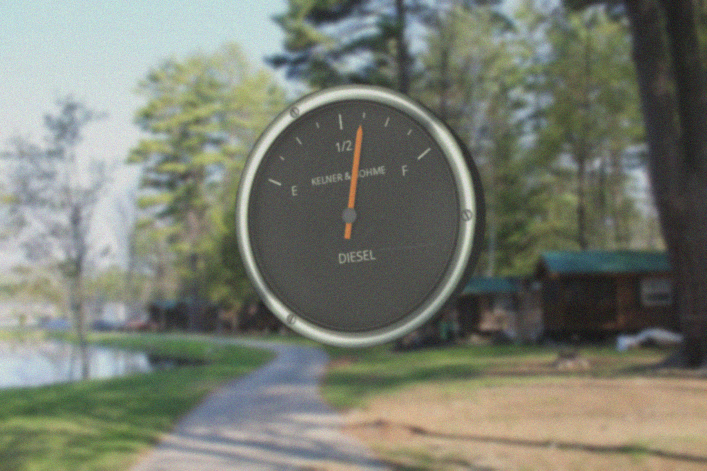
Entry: 0.625
